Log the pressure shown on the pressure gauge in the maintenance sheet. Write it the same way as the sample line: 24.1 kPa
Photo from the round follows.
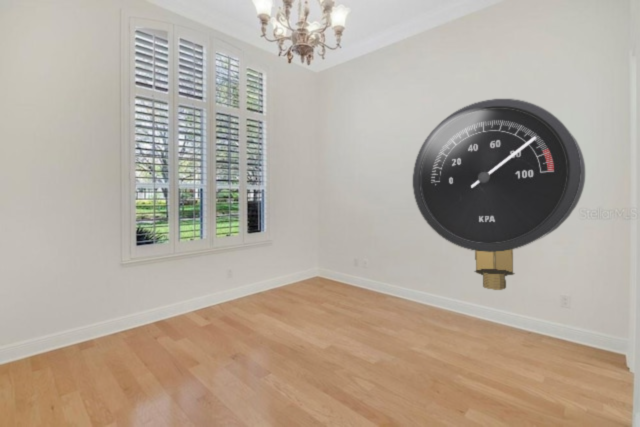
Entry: 80 kPa
